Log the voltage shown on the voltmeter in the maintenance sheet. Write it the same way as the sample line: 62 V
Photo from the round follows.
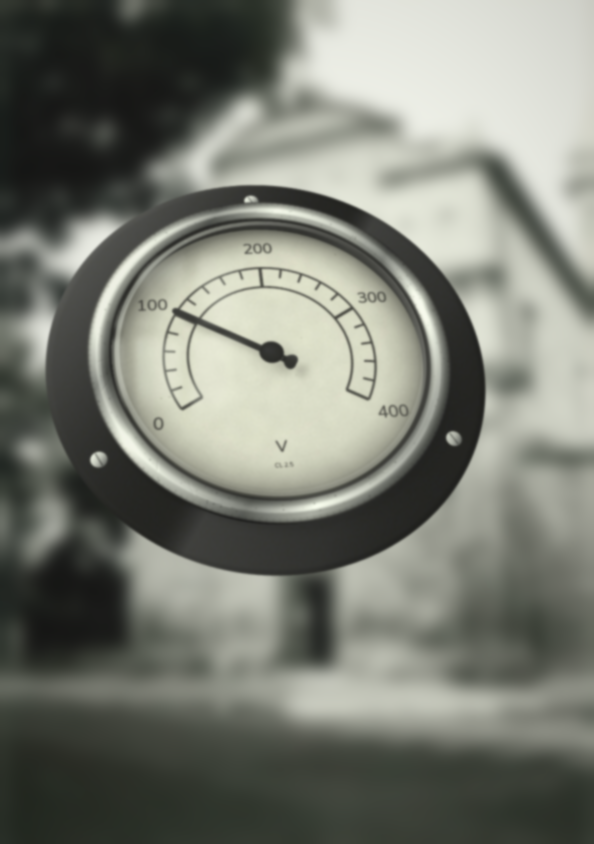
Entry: 100 V
